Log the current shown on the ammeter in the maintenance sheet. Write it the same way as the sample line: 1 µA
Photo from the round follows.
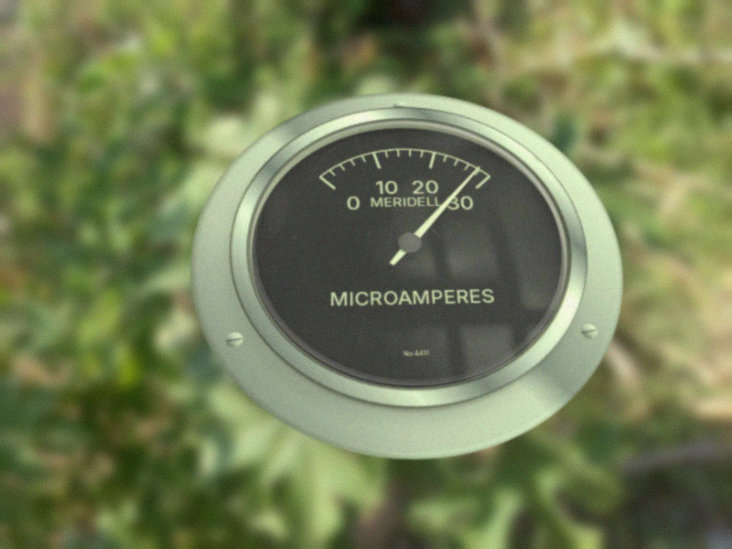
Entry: 28 µA
